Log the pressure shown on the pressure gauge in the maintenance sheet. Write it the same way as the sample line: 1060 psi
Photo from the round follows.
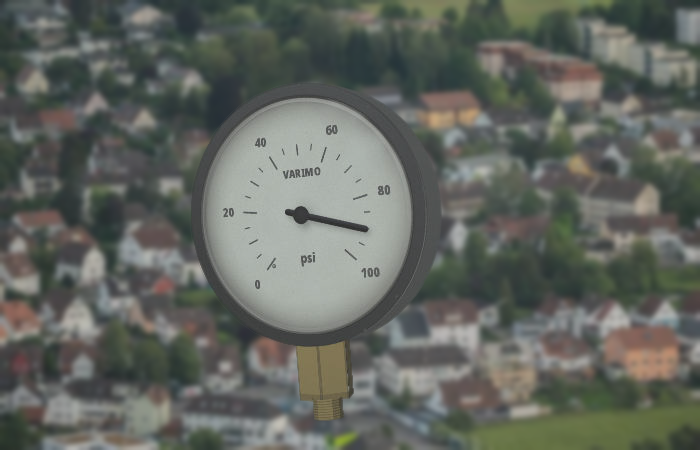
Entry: 90 psi
